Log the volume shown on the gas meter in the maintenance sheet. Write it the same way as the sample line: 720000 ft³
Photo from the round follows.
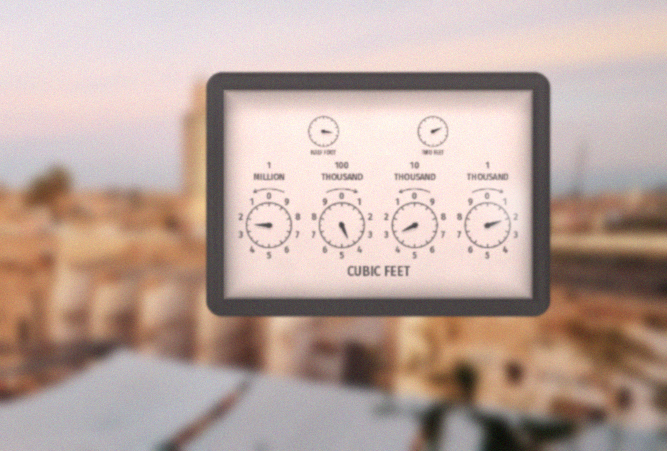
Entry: 243200 ft³
